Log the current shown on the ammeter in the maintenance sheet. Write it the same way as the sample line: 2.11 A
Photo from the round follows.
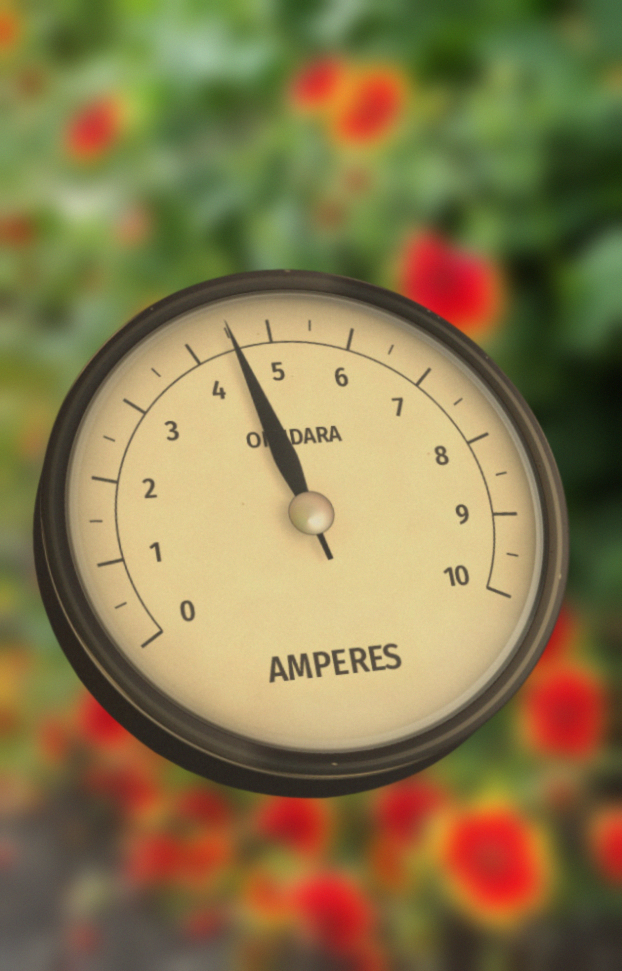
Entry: 4.5 A
